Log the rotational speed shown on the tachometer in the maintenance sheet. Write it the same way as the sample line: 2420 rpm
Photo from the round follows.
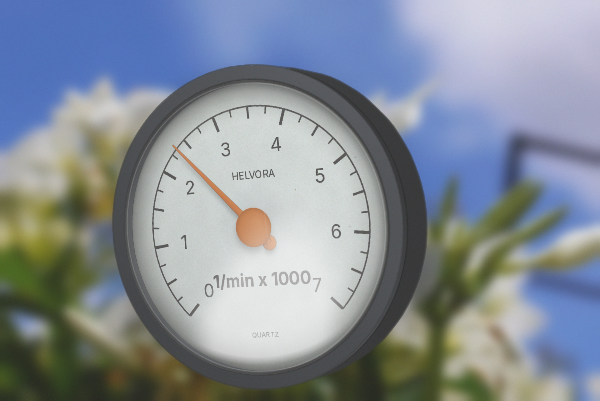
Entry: 2375 rpm
